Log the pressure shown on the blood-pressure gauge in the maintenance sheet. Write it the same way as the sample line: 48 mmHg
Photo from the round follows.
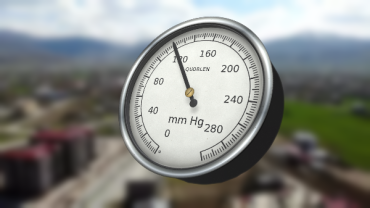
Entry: 120 mmHg
